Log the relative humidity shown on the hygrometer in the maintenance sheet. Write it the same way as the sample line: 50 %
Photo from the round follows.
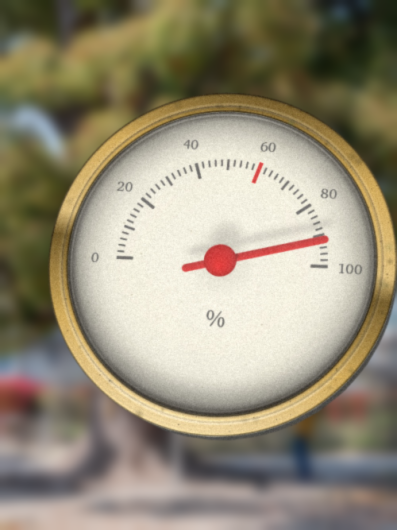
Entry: 92 %
